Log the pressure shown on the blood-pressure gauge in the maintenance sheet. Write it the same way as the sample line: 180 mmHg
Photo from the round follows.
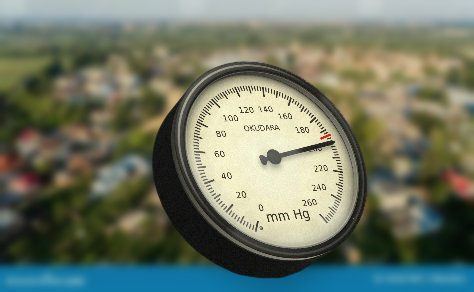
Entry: 200 mmHg
